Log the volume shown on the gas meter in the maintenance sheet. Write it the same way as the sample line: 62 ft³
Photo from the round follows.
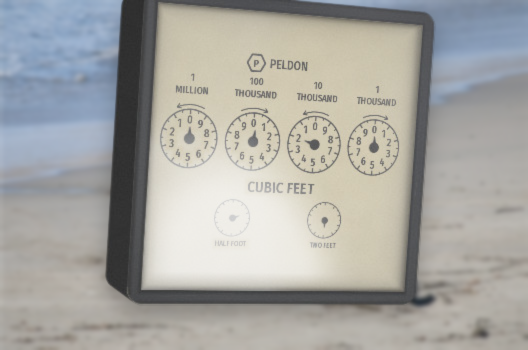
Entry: 2000 ft³
